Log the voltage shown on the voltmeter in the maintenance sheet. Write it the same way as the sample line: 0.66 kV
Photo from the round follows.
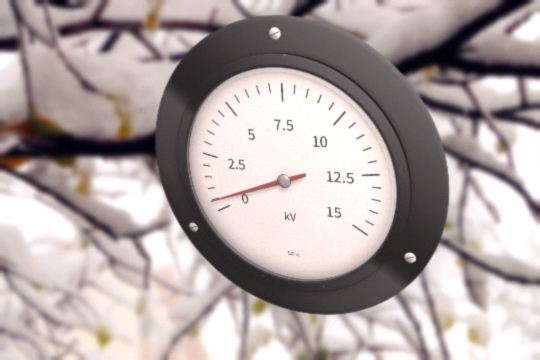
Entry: 0.5 kV
